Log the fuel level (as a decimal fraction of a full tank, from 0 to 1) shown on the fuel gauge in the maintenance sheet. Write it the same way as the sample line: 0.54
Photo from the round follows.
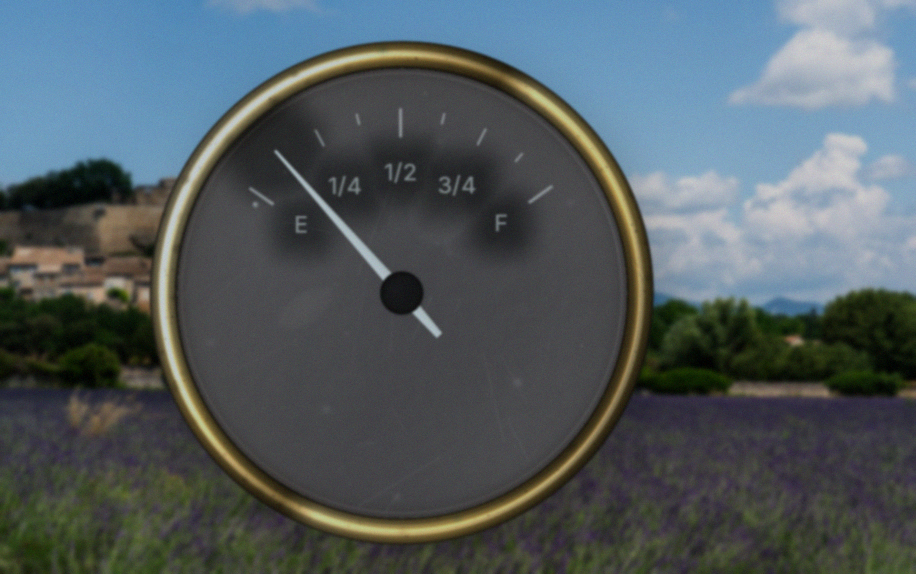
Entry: 0.125
